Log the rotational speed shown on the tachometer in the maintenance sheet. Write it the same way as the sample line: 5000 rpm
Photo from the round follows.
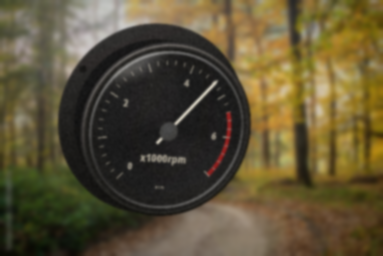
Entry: 4600 rpm
